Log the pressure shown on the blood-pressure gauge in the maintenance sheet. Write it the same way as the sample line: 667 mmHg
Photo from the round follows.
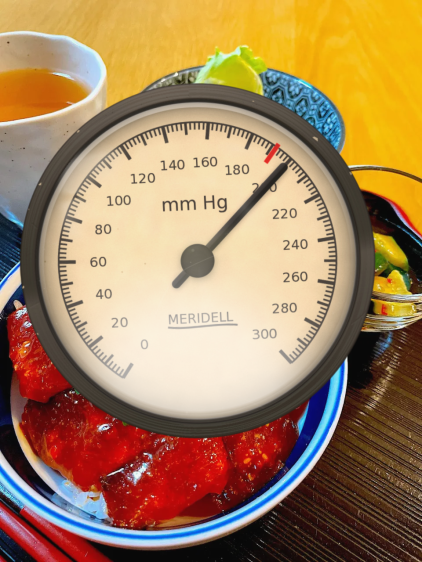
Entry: 200 mmHg
